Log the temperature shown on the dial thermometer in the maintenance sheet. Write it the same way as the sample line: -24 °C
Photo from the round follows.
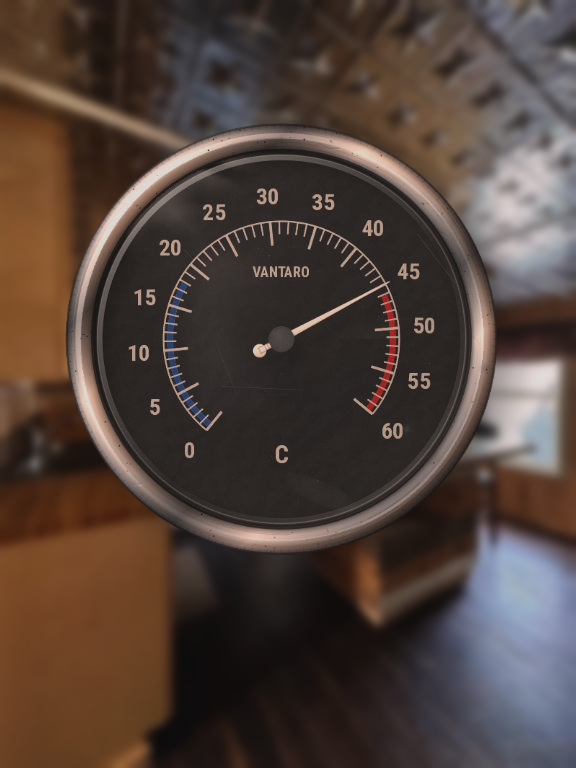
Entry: 45 °C
